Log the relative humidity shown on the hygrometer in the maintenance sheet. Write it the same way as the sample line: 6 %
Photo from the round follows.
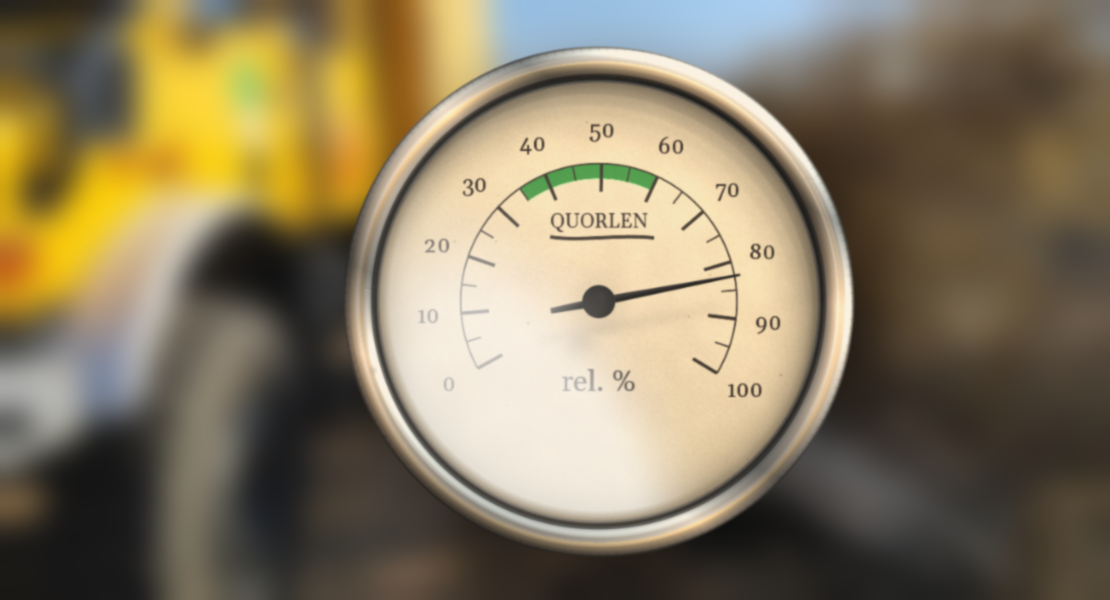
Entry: 82.5 %
